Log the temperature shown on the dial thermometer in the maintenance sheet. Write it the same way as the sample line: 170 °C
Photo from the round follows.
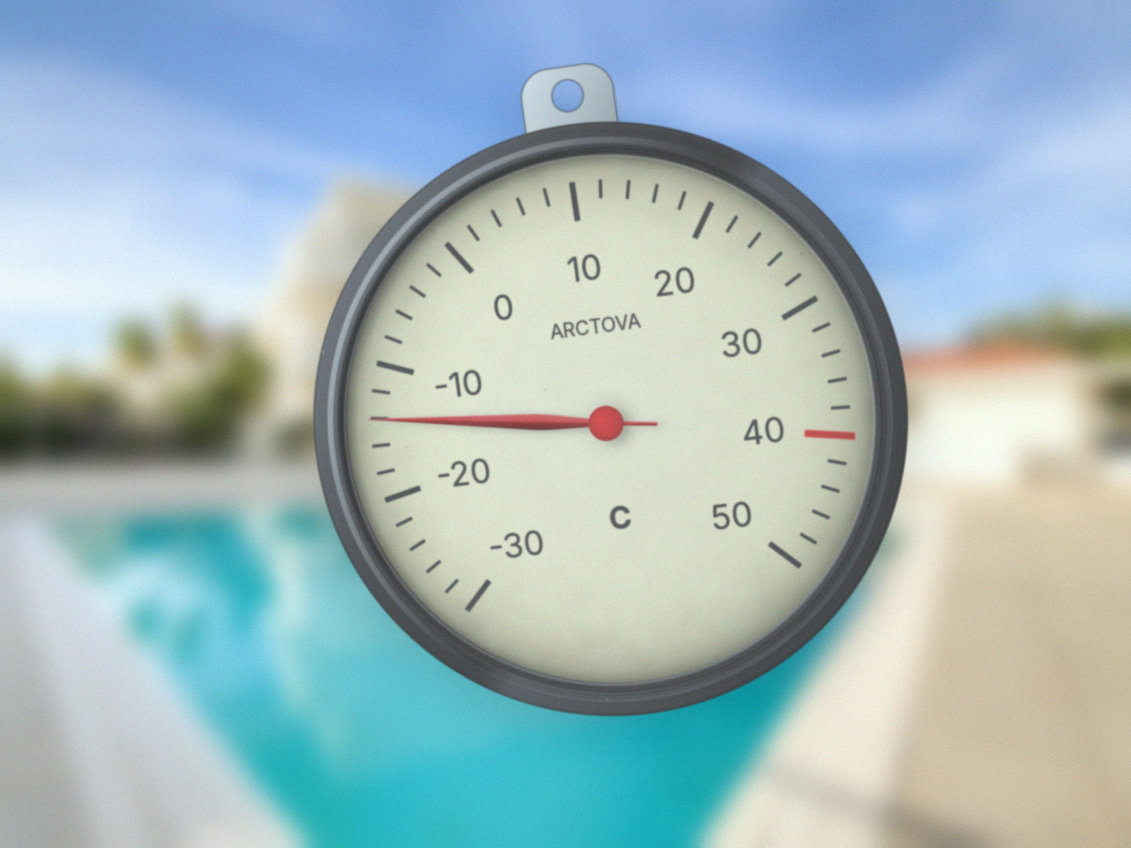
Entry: -14 °C
